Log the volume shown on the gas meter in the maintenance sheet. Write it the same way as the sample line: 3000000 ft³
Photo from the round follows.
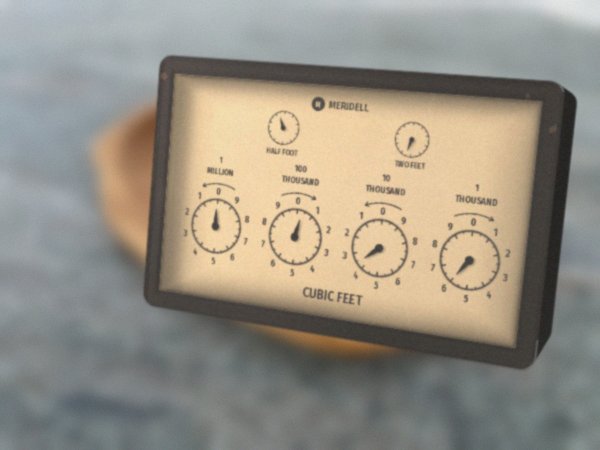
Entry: 3600 ft³
